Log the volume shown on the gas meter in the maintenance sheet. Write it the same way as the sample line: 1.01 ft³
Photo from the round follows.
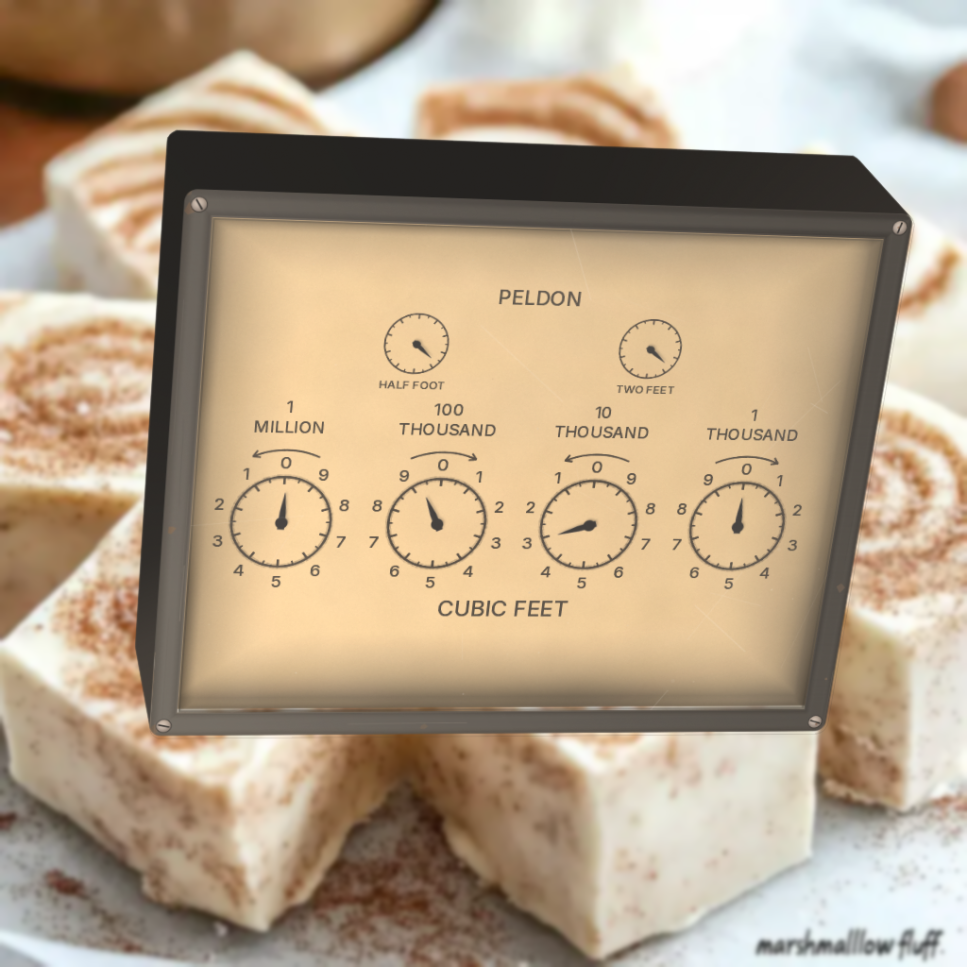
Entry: 993000 ft³
